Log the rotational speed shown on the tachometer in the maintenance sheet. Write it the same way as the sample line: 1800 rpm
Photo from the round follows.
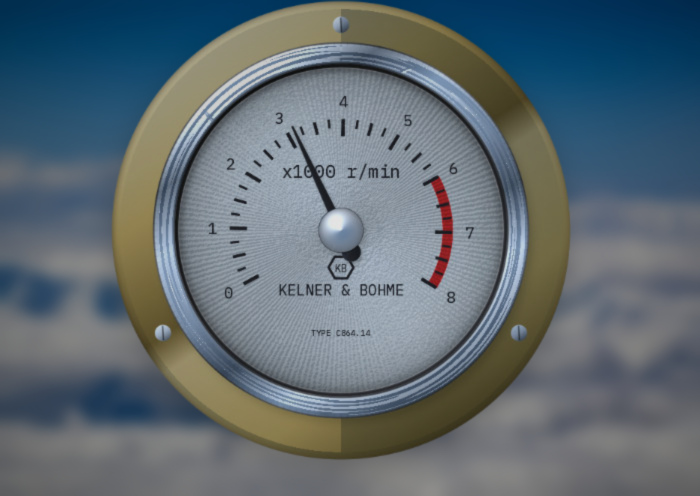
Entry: 3125 rpm
